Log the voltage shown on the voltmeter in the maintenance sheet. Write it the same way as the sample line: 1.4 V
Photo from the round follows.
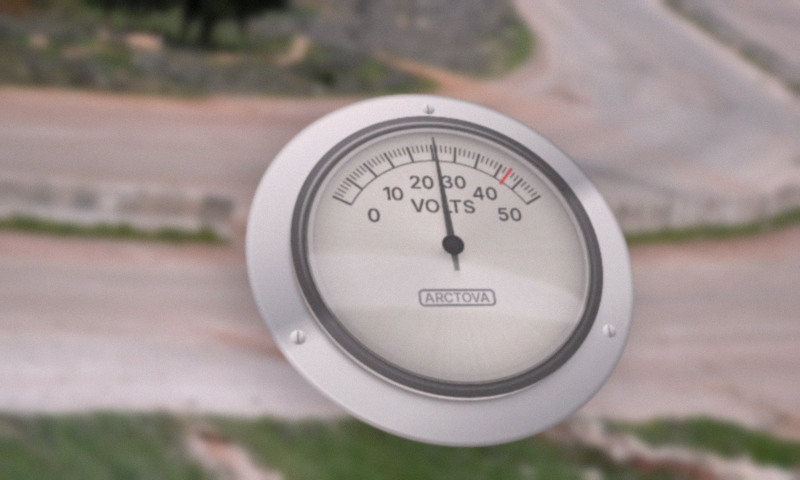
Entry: 25 V
